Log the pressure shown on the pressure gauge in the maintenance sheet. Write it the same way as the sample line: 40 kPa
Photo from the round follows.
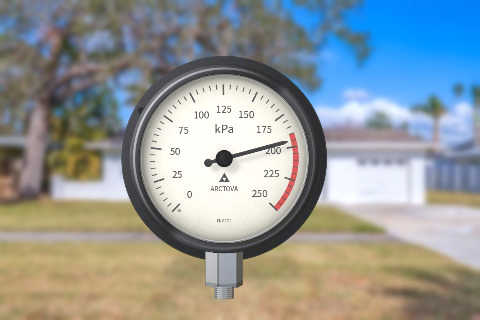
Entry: 195 kPa
